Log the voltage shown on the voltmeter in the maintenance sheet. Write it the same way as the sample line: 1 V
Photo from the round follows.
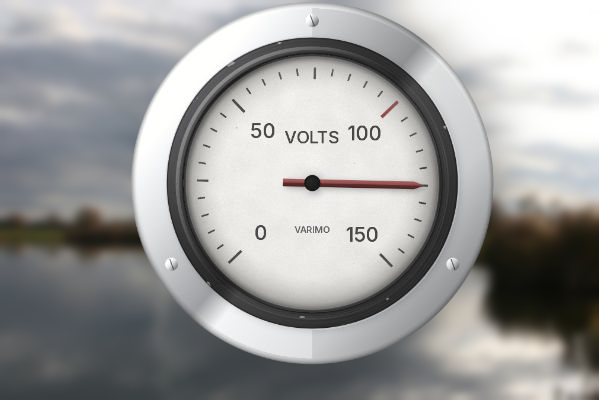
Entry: 125 V
